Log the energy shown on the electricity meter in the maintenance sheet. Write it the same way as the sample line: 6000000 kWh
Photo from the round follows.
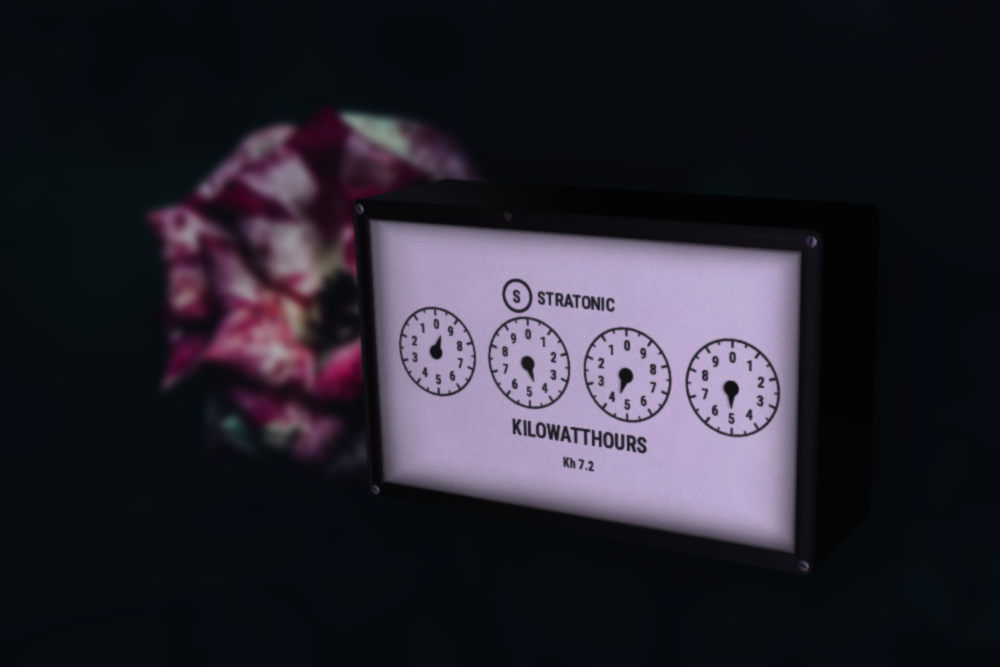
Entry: 9445 kWh
